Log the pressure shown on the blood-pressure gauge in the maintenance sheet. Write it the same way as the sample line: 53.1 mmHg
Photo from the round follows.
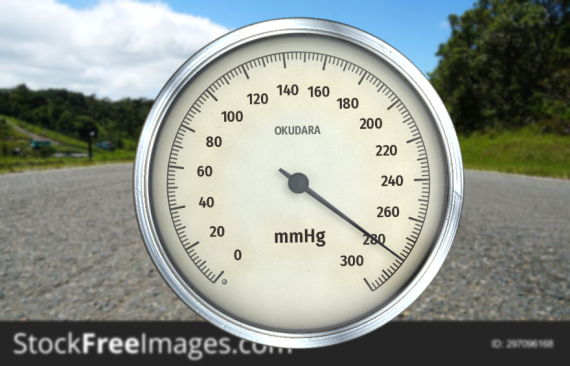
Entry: 280 mmHg
